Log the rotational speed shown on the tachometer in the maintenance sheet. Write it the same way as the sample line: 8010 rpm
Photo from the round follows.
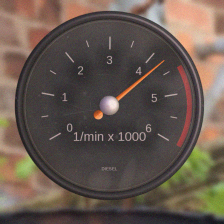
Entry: 4250 rpm
